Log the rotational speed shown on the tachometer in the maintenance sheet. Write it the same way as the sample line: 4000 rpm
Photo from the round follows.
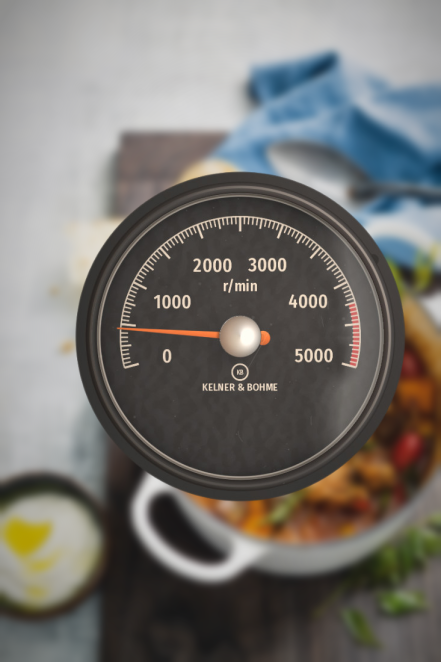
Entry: 450 rpm
